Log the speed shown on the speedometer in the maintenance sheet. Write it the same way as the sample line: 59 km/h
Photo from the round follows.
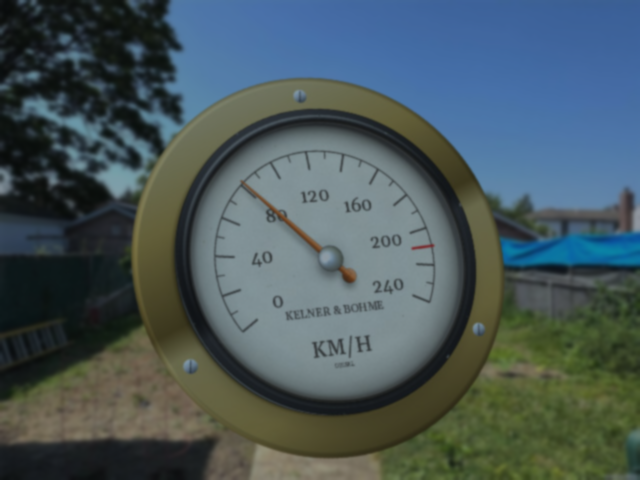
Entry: 80 km/h
